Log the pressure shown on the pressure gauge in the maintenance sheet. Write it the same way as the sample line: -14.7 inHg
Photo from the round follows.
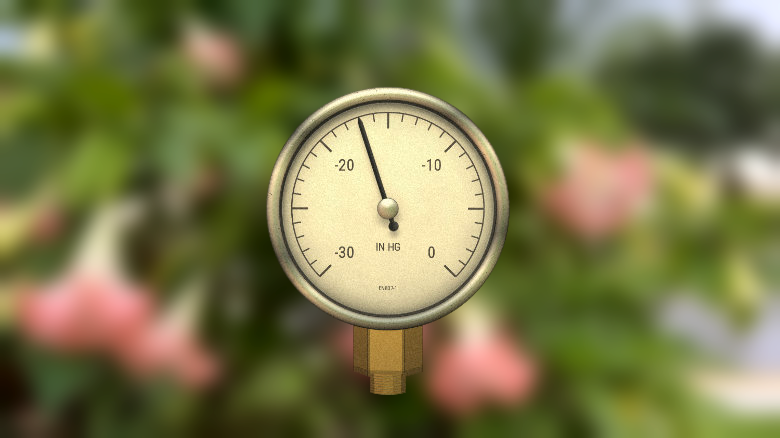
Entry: -17 inHg
